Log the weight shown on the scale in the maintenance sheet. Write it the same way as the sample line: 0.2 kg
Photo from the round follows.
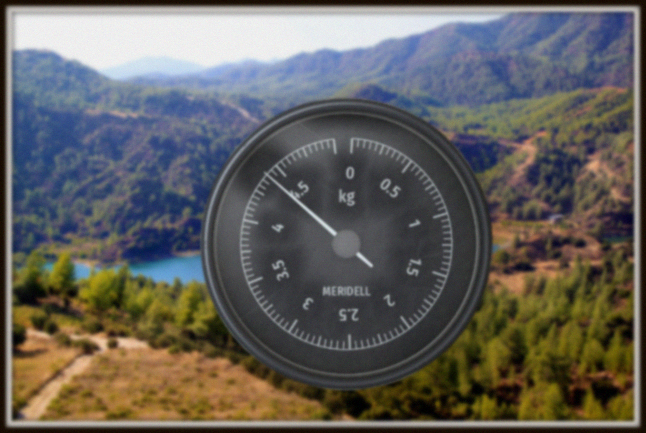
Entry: 4.4 kg
